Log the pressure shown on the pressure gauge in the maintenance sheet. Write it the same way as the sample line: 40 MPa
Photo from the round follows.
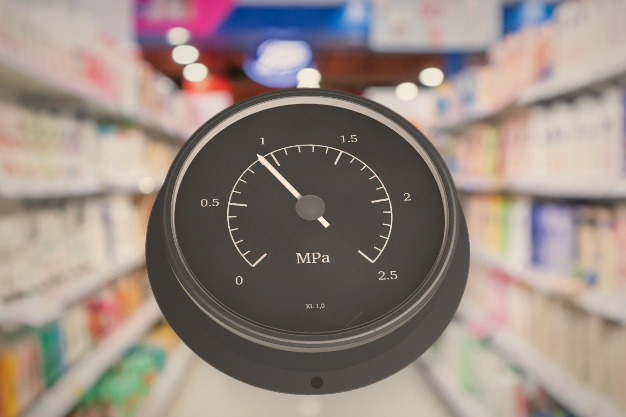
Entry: 0.9 MPa
